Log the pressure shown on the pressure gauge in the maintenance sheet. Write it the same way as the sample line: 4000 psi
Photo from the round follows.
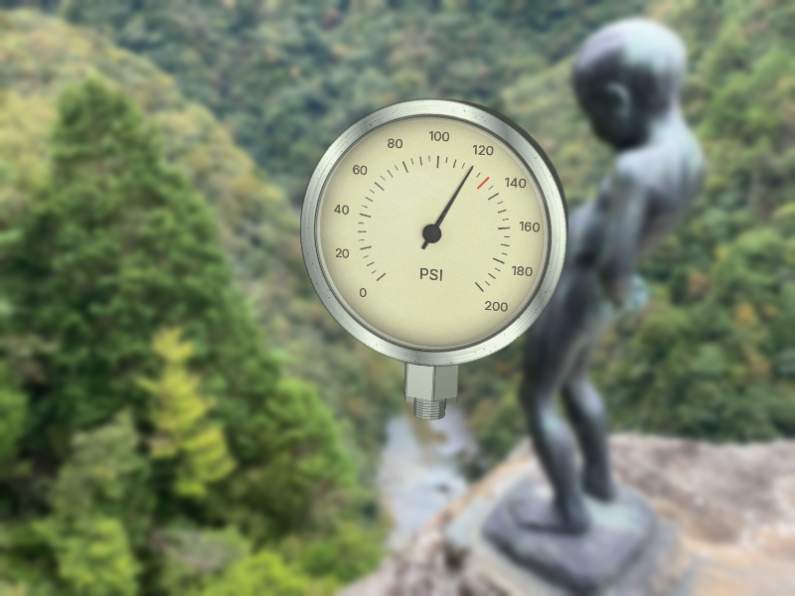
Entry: 120 psi
